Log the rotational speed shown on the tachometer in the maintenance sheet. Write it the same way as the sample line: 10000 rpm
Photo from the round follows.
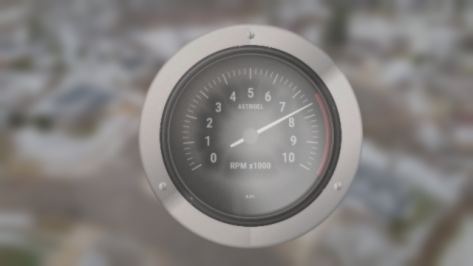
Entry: 7600 rpm
